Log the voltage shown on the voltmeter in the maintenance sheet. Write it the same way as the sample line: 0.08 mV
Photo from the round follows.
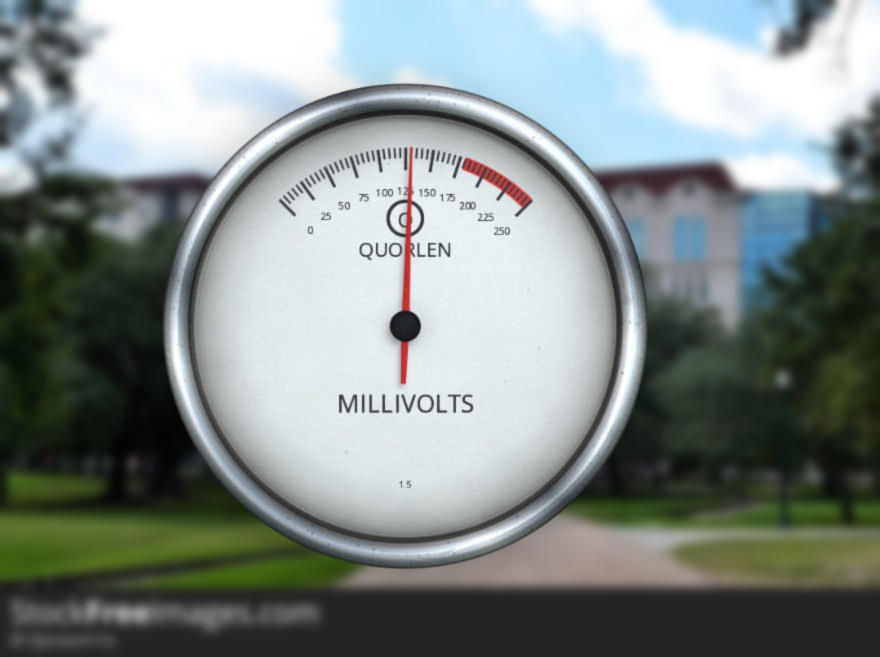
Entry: 130 mV
